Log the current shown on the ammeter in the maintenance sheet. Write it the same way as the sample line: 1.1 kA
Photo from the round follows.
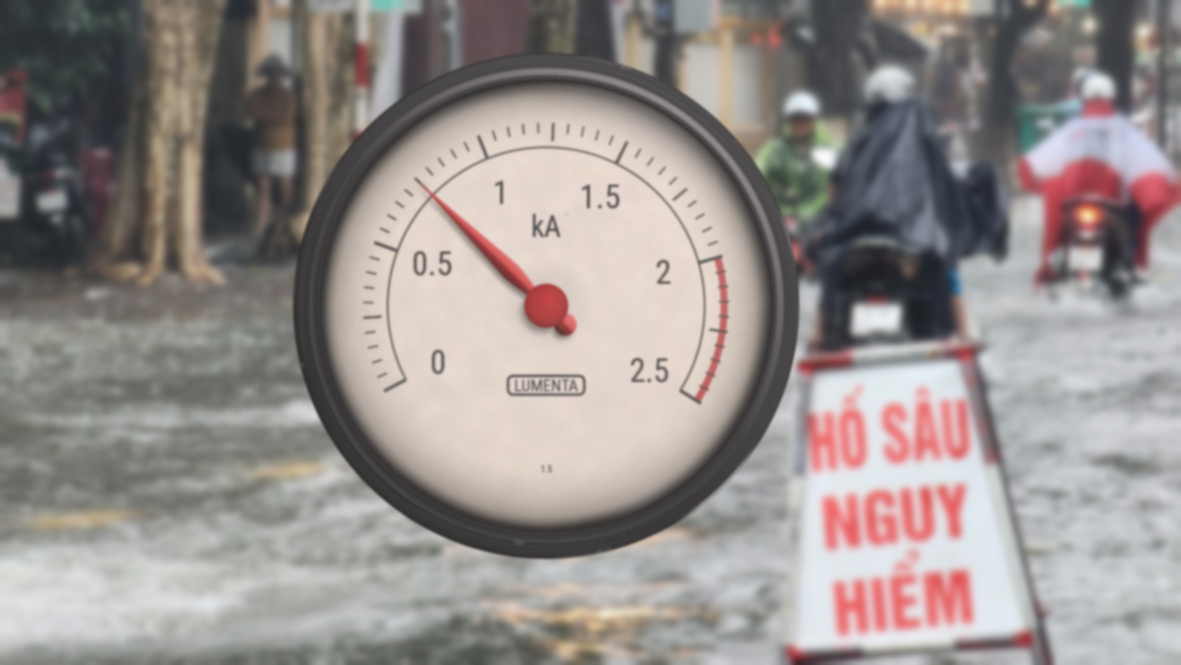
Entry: 0.75 kA
